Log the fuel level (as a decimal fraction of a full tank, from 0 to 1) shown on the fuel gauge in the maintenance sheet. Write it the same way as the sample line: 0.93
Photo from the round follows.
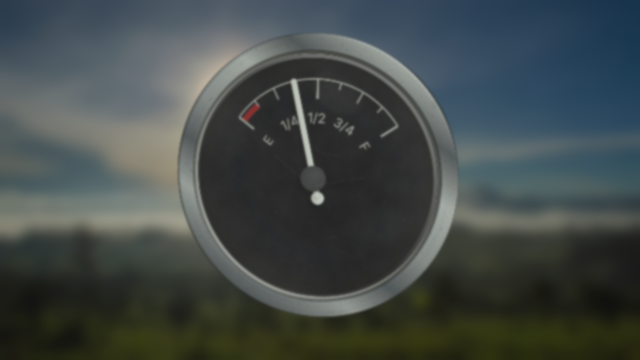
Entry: 0.375
